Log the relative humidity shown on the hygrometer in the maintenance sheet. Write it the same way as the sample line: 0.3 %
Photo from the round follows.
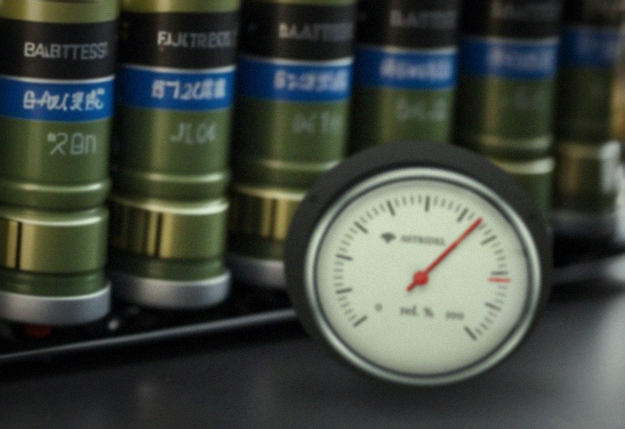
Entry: 64 %
